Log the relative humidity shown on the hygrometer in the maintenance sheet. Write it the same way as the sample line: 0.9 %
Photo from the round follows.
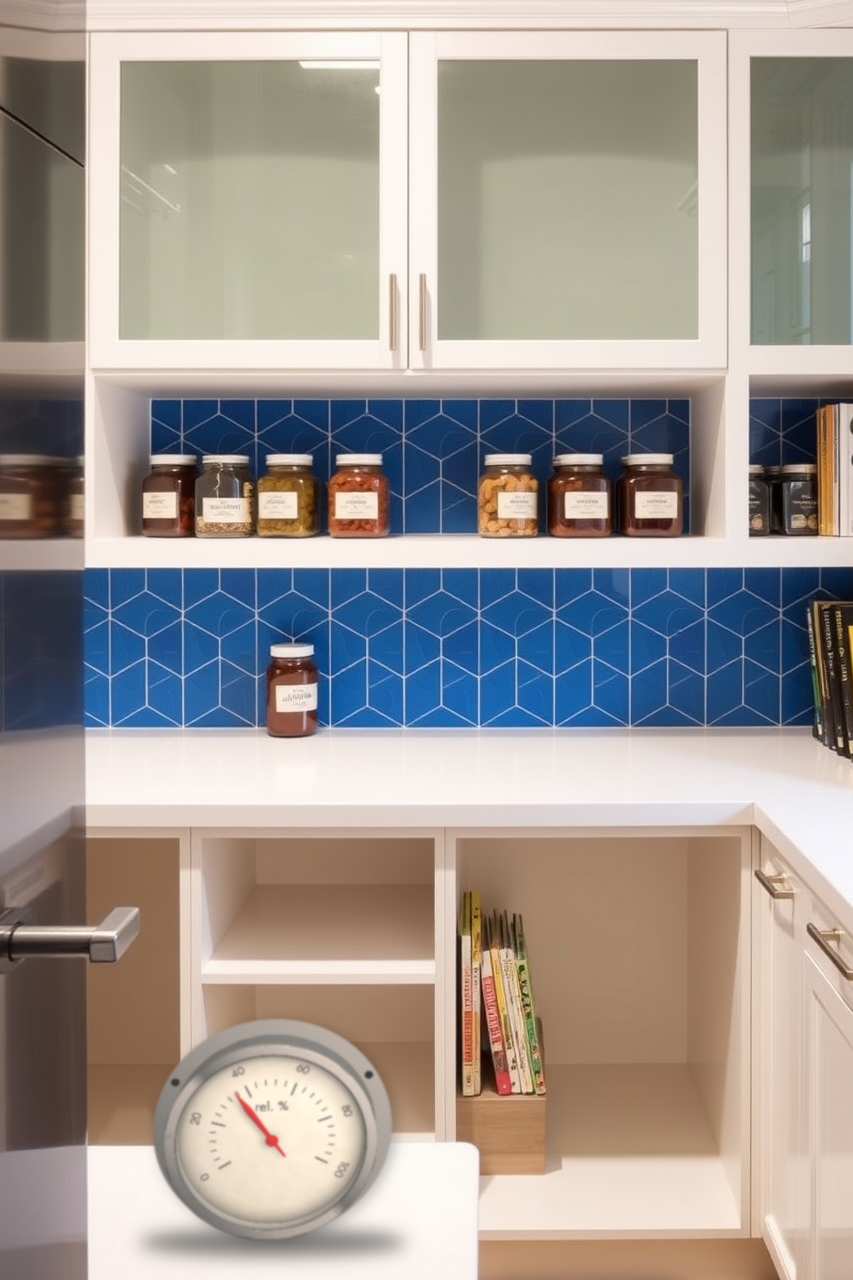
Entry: 36 %
